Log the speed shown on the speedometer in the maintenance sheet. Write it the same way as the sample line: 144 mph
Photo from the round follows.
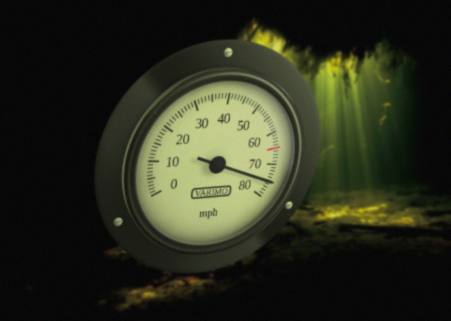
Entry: 75 mph
